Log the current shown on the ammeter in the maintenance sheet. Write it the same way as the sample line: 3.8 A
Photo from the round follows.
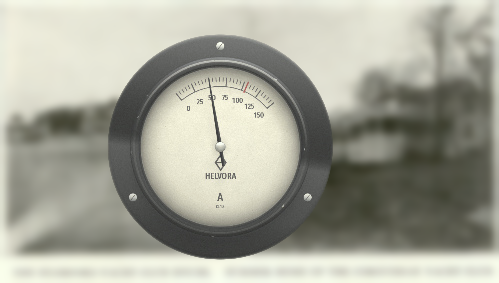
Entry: 50 A
